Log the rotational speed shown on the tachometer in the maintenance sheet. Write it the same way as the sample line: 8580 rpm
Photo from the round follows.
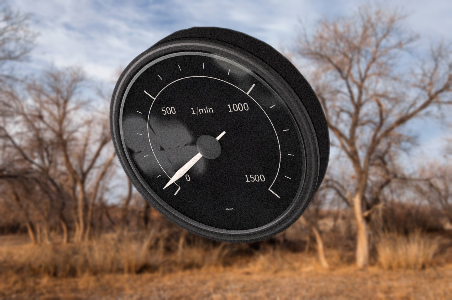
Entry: 50 rpm
